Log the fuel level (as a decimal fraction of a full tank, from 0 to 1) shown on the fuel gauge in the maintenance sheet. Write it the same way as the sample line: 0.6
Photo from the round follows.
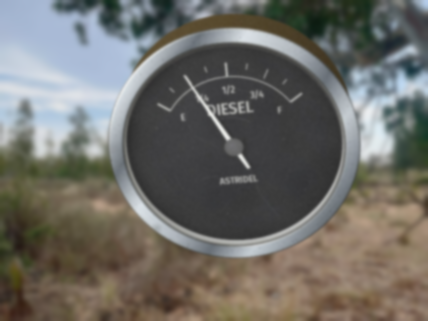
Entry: 0.25
